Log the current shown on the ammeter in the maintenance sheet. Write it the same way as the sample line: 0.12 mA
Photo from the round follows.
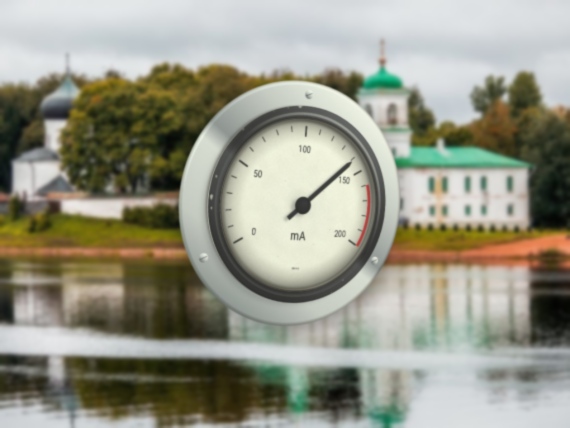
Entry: 140 mA
